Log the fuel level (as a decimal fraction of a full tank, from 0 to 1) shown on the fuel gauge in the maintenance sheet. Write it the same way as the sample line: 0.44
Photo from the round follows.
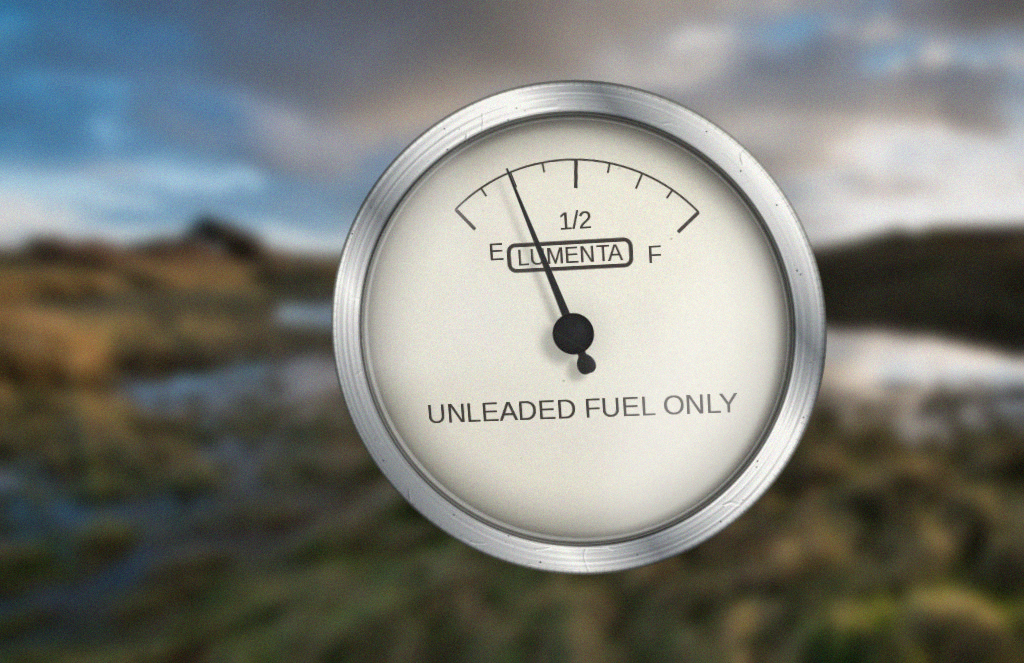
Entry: 0.25
